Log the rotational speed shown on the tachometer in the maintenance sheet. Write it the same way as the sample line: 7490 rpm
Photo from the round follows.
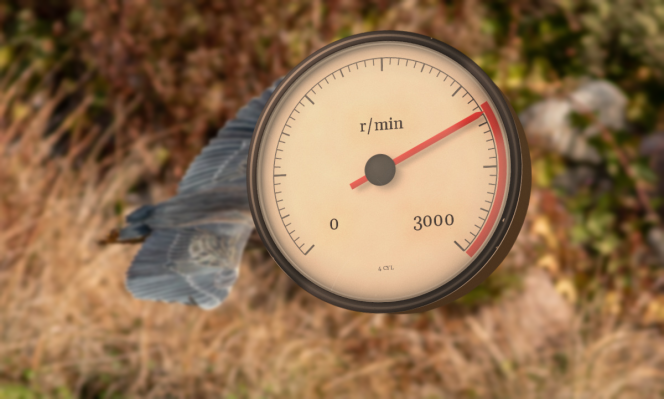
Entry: 2200 rpm
